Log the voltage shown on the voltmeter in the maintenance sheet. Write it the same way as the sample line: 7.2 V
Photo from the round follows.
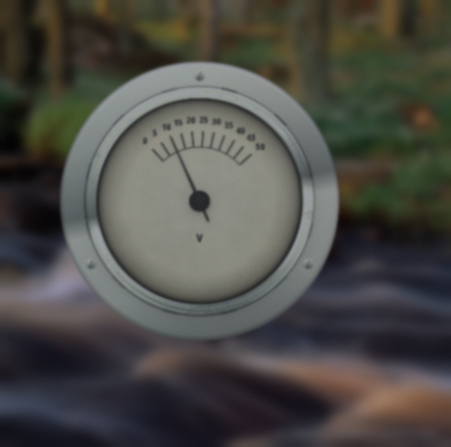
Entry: 10 V
